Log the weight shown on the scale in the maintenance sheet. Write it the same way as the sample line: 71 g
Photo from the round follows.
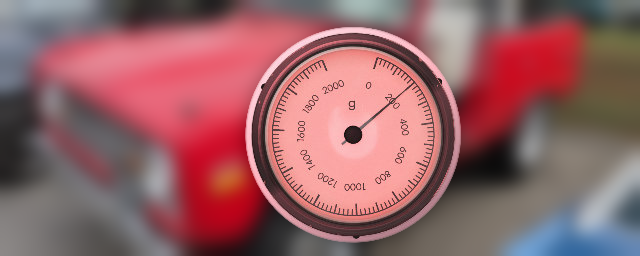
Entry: 200 g
